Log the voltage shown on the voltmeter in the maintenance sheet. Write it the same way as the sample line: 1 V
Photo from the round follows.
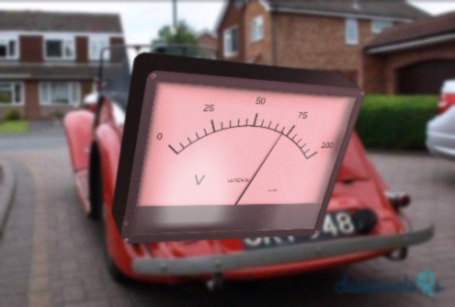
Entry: 70 V
